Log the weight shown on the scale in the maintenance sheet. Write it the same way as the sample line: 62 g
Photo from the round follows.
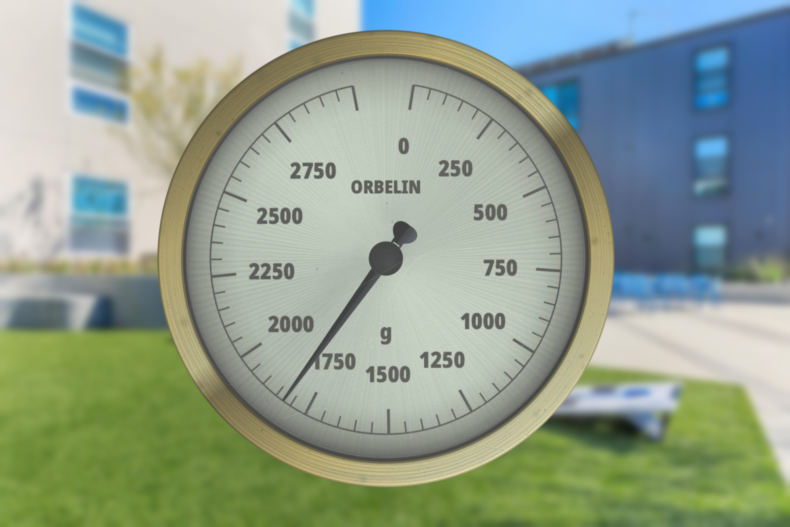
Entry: 1825 g
